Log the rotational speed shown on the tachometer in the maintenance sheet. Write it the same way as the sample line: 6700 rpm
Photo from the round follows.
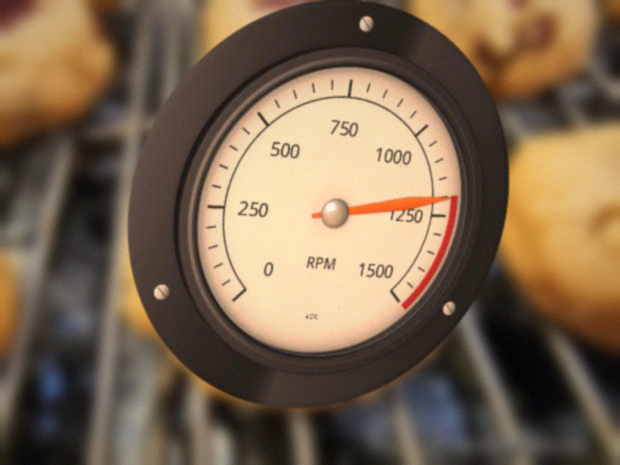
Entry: 1200 rpm
